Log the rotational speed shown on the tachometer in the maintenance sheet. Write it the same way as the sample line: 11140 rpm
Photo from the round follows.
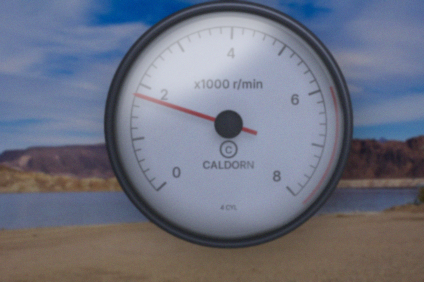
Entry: 1800 rpm
